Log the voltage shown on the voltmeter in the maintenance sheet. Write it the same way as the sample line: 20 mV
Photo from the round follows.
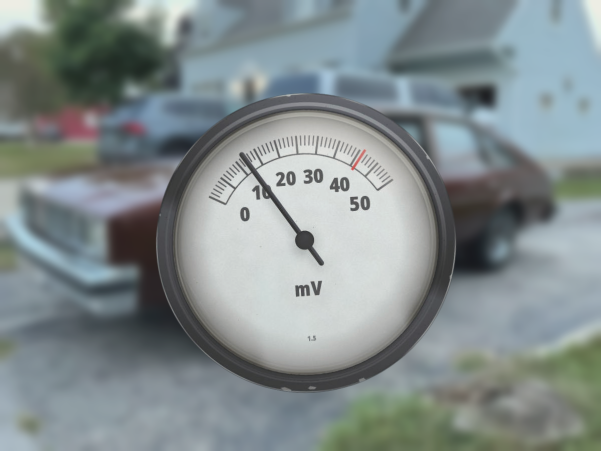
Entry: 12 mV
